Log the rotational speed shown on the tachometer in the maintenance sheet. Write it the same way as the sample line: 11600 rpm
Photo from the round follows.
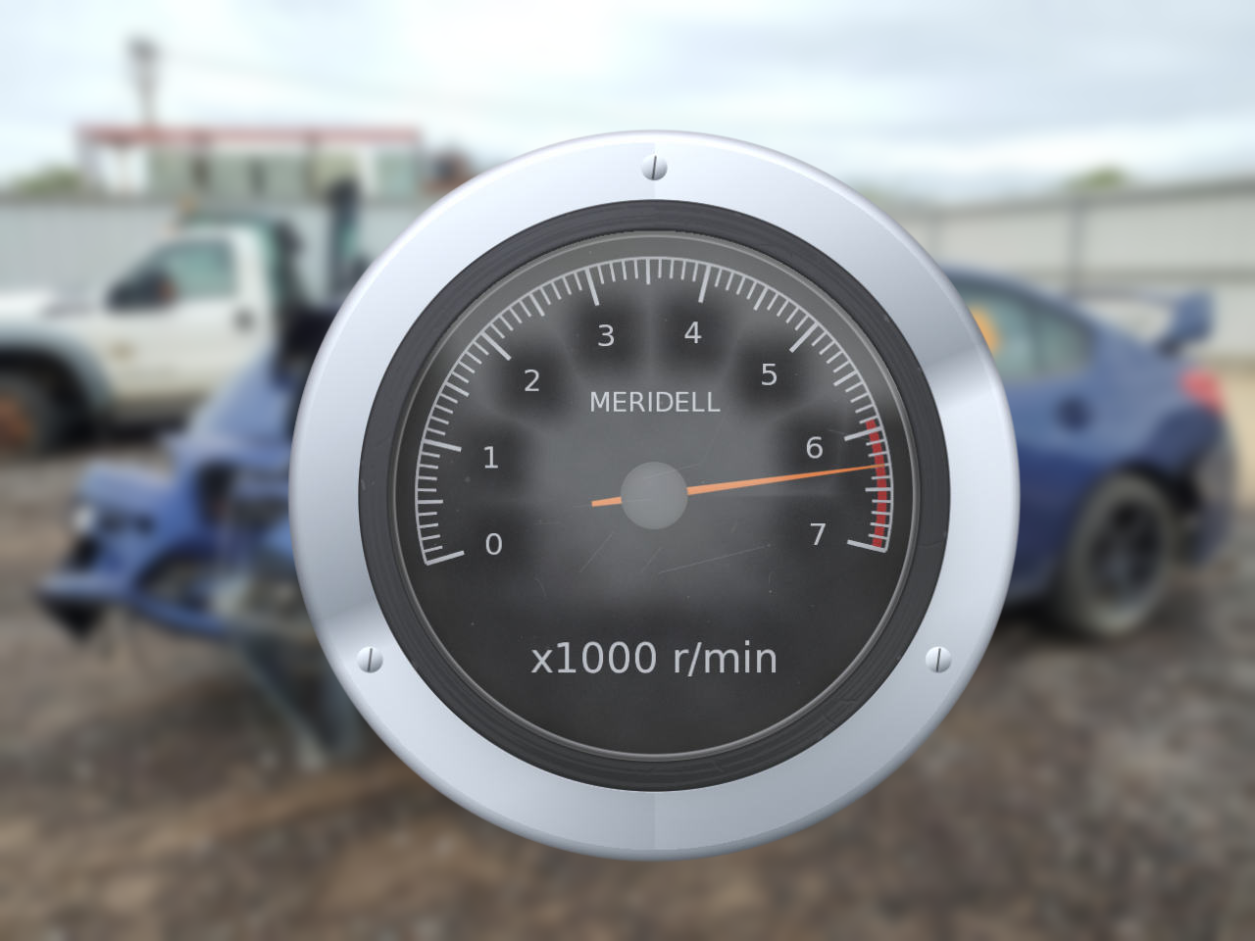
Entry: 6300 rpm
